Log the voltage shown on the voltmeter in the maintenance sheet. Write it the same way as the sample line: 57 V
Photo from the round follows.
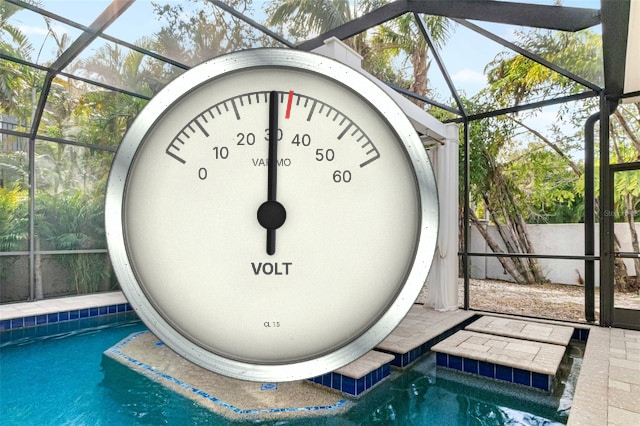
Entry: 30 V
